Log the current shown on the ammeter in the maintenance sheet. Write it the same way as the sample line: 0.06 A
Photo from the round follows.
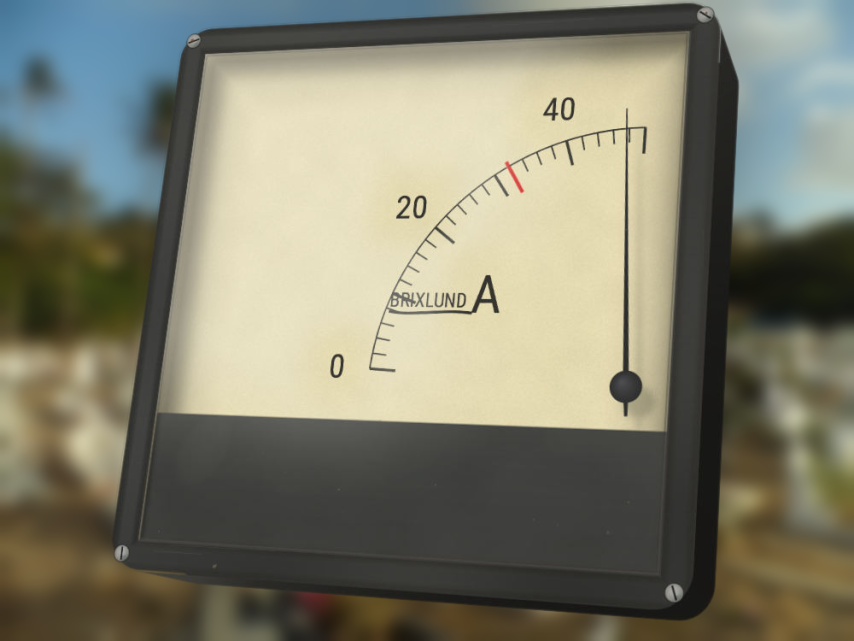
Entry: 48 A
